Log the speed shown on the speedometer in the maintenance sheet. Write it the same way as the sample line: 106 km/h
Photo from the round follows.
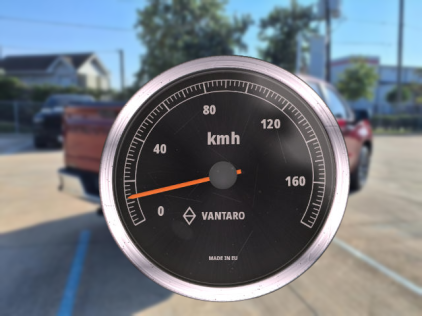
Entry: 12 km/h
